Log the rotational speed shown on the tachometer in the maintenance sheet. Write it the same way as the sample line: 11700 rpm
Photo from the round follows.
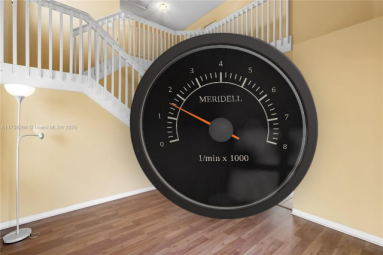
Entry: 1600 rpm
